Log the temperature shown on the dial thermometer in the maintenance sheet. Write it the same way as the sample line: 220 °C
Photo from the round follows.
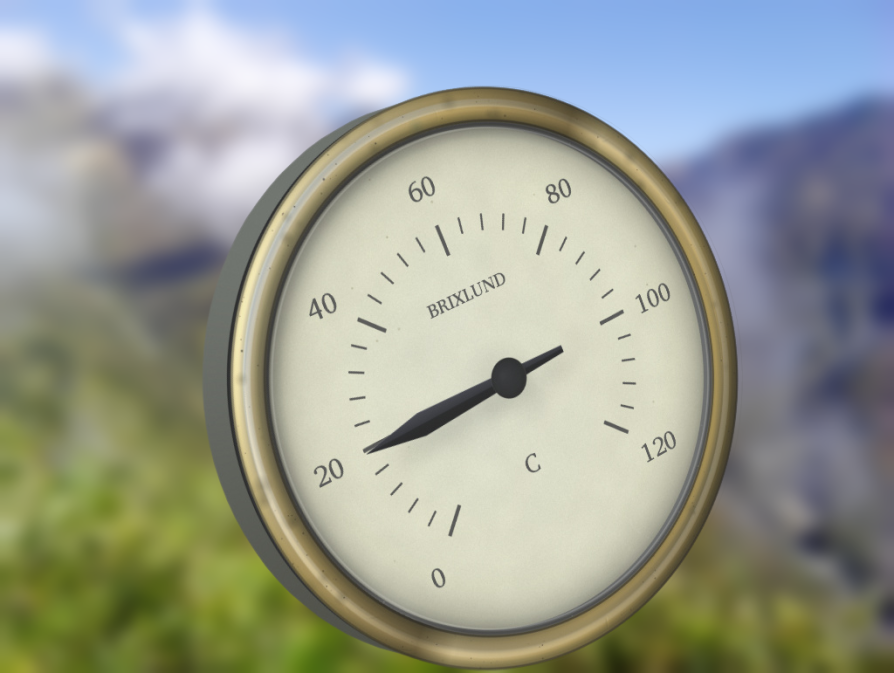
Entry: 20 °C
